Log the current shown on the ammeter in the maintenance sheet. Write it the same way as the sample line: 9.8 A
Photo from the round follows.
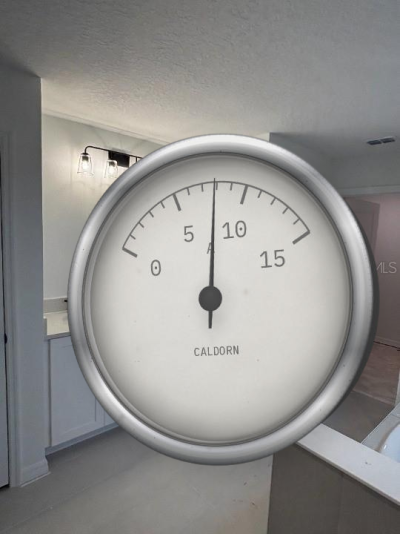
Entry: 8 A
